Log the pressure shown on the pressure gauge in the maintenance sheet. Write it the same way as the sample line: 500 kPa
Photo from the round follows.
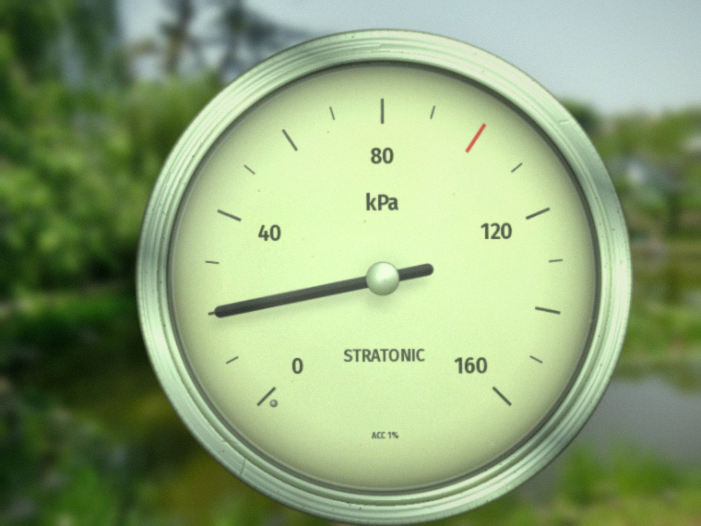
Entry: 20 kPa
